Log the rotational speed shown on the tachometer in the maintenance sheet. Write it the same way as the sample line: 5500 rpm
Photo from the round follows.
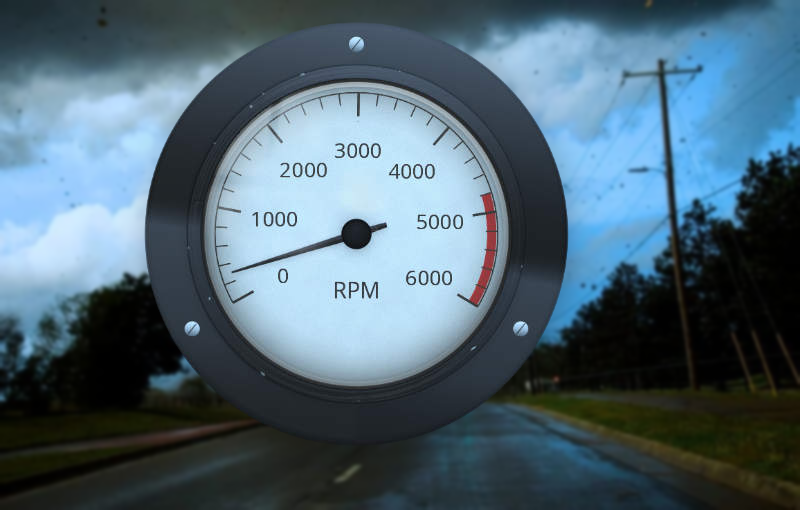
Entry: 300 rpm
